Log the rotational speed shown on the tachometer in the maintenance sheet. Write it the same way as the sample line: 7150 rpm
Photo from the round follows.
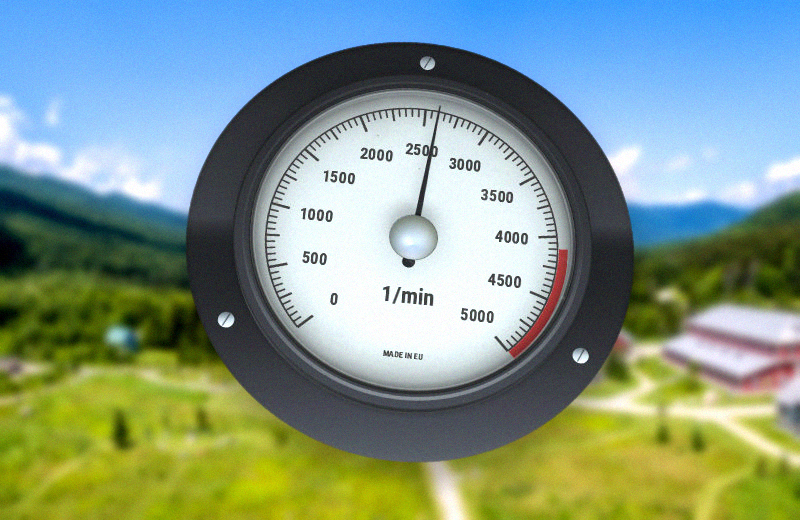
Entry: 2600 rpm
